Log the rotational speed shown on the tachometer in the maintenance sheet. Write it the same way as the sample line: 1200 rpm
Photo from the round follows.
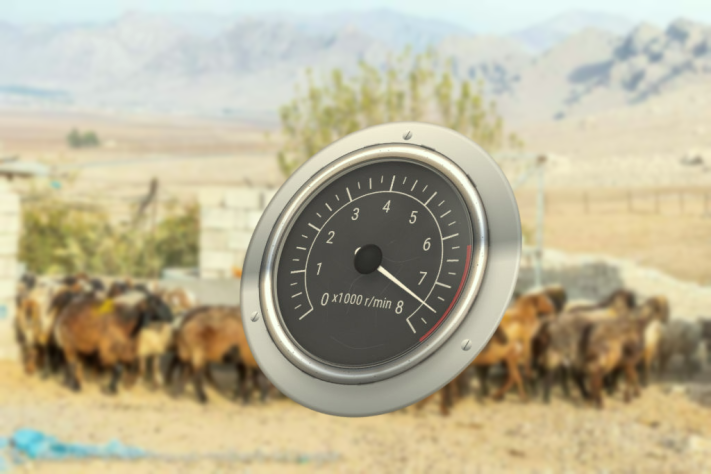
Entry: 7500 rpm
